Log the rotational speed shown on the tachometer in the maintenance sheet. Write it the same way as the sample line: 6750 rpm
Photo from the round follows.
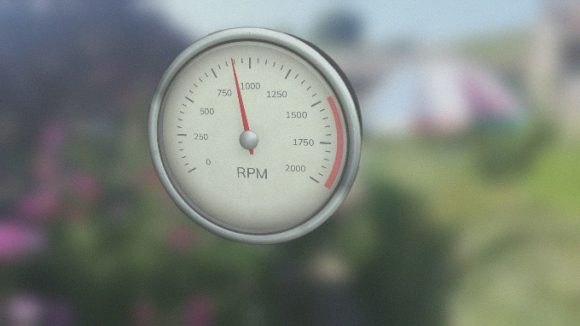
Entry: 900 rpm
